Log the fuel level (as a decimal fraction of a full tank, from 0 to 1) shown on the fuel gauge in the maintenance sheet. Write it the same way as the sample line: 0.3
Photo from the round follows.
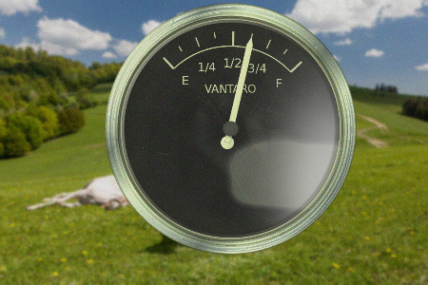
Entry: 0.625
